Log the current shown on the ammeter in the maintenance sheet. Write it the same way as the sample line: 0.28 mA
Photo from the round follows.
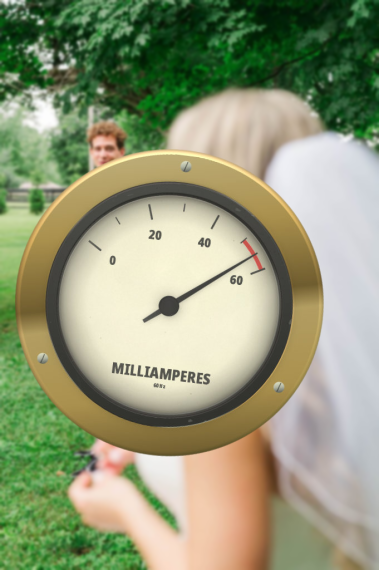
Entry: 55 mA
